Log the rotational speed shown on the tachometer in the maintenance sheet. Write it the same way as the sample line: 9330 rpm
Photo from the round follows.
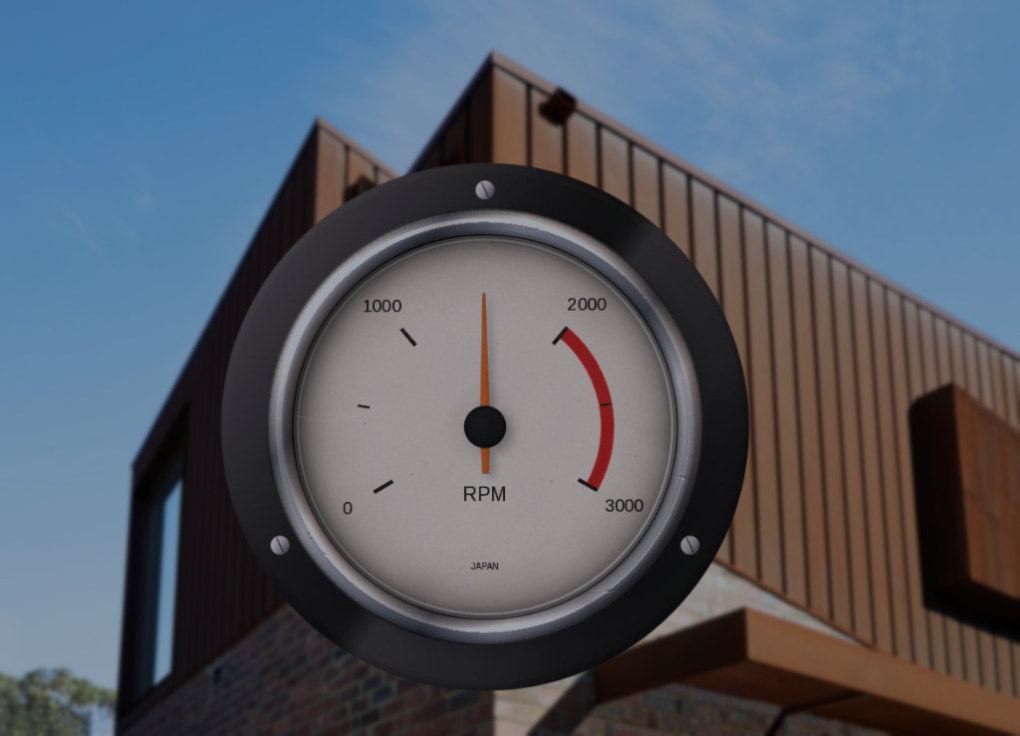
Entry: 1500 rpm
